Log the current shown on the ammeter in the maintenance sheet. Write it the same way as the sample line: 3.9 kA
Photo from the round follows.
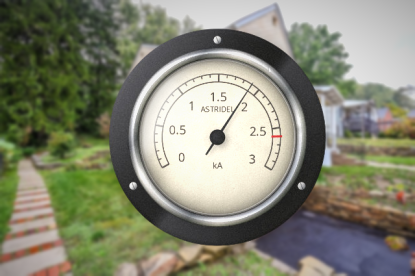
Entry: 1.9 kA
